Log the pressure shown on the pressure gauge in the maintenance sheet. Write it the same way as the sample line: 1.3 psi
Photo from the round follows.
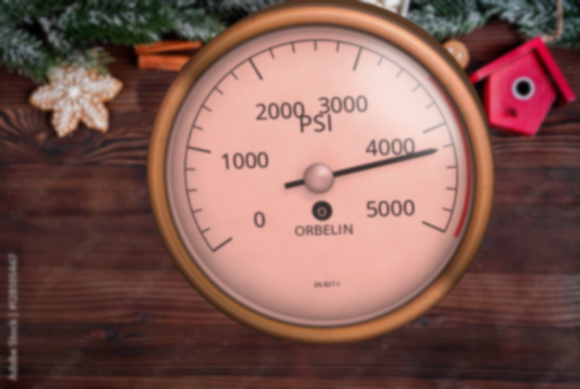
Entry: 4200 psi
